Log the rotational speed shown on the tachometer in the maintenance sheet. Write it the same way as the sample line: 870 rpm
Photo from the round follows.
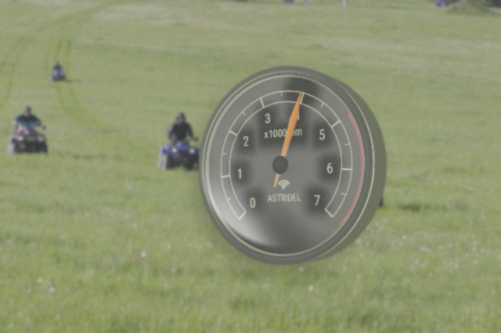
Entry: 4000 rpm
